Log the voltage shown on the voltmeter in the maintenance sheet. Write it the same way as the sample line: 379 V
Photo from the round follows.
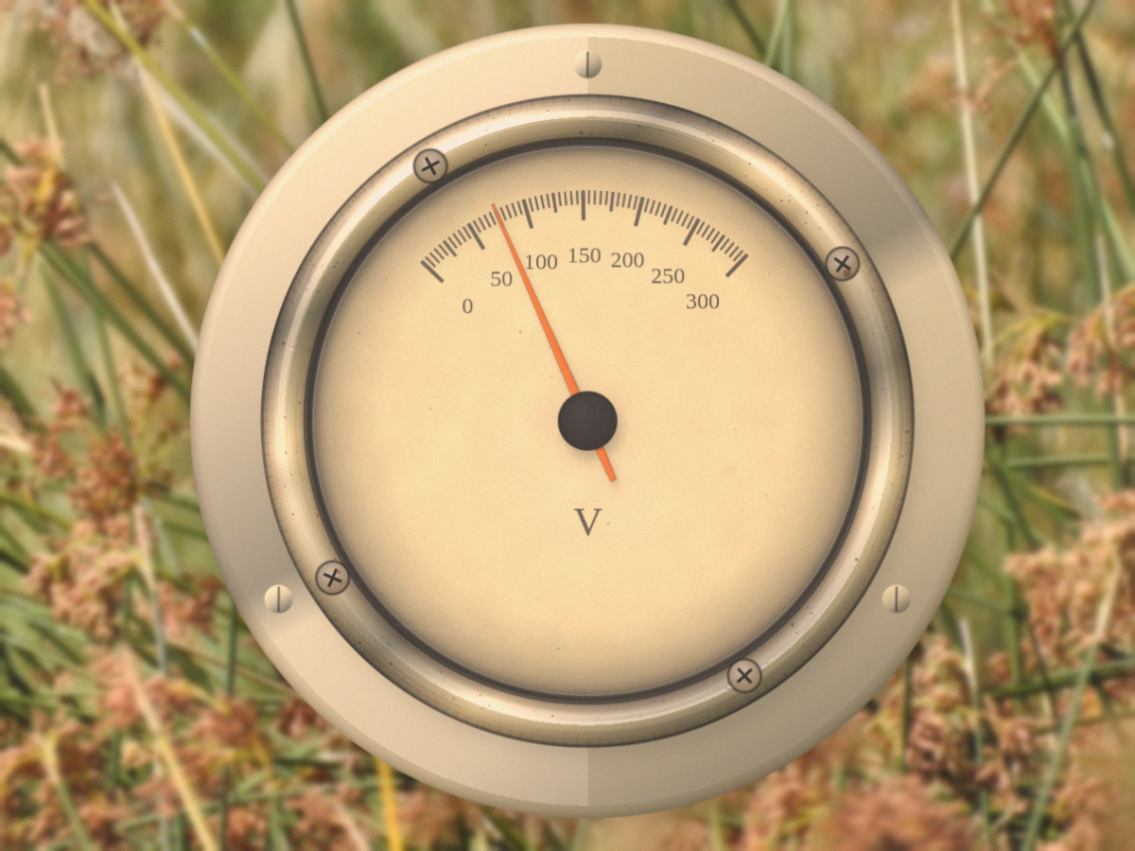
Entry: 75 V
